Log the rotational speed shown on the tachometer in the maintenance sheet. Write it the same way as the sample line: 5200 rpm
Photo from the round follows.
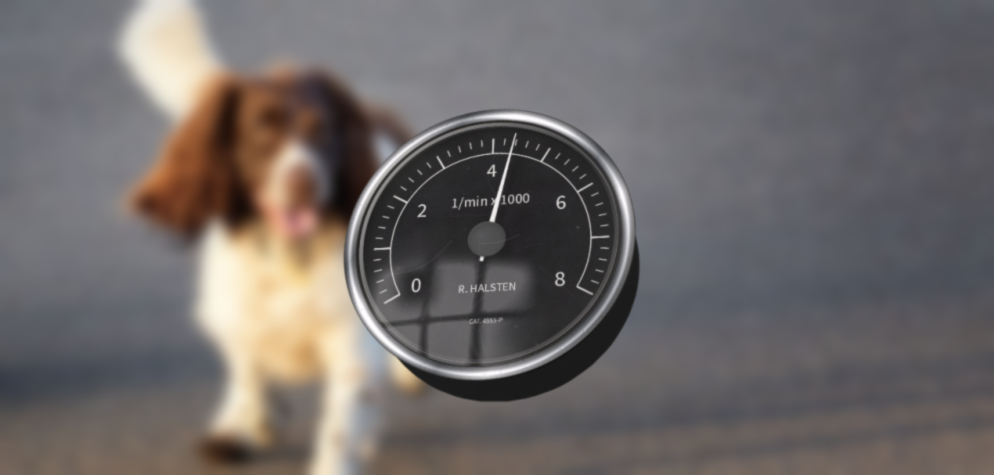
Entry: 4400 rpm
